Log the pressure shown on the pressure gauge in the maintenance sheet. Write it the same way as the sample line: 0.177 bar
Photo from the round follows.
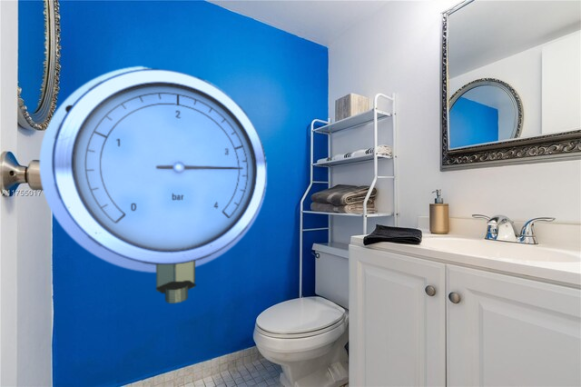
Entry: 3.3 bar
